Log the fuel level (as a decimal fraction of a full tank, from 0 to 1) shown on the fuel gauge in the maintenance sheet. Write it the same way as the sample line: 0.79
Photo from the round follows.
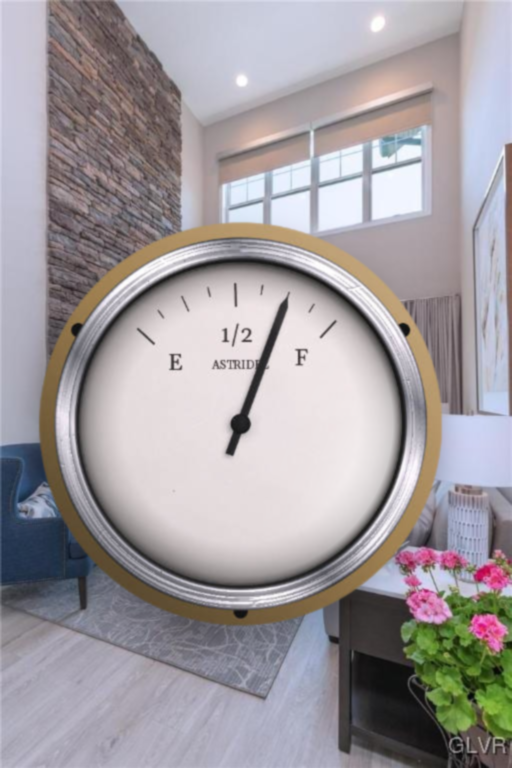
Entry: 0.75
